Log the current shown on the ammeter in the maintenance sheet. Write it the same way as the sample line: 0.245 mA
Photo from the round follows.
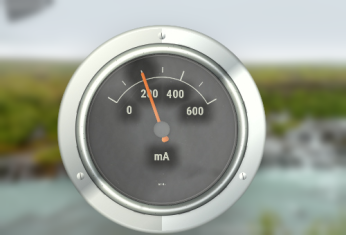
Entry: 200 mA
